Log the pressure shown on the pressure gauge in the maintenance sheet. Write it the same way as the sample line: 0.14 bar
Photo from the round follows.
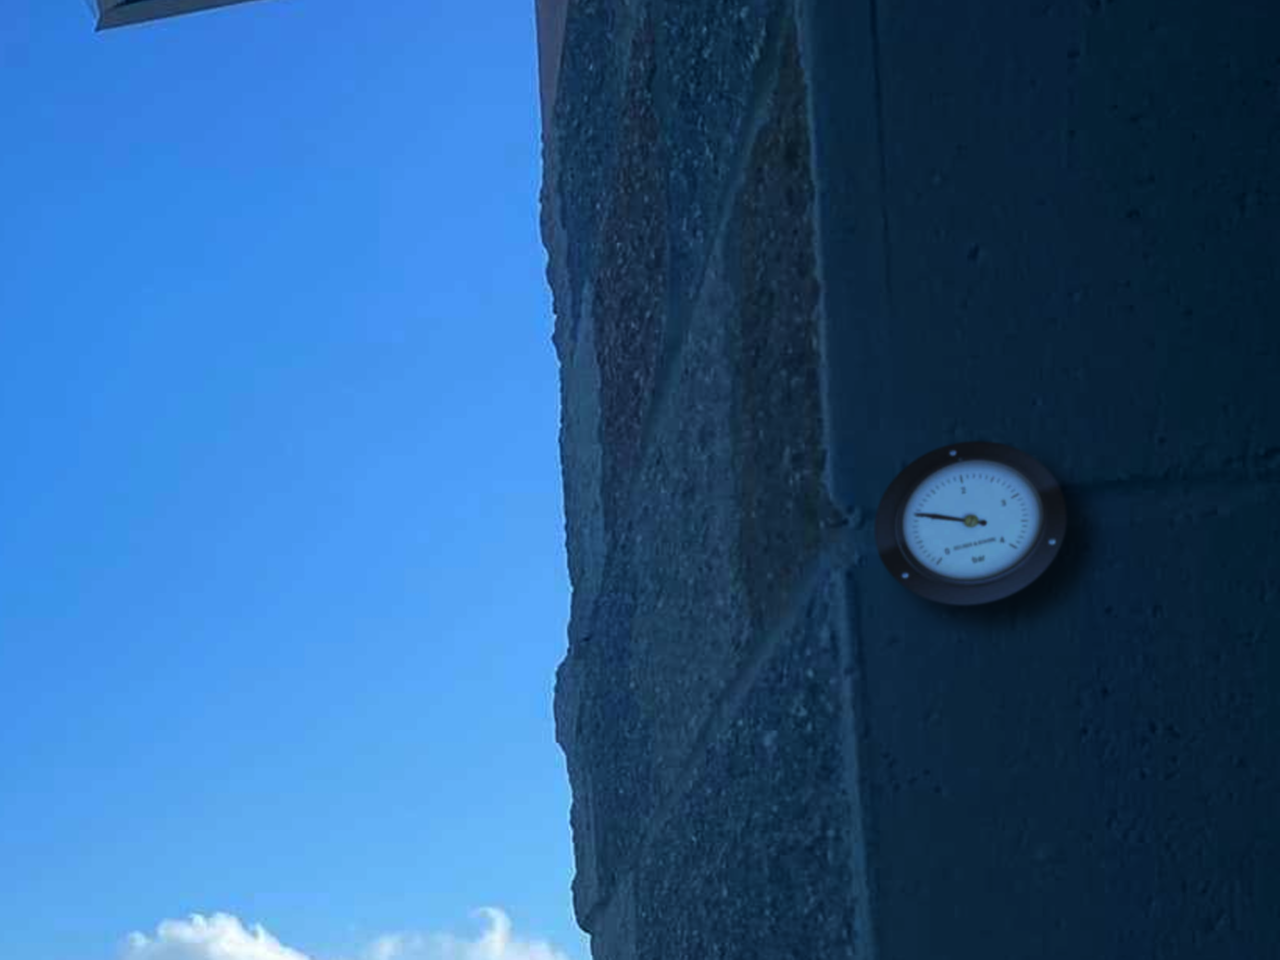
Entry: 1 bar
